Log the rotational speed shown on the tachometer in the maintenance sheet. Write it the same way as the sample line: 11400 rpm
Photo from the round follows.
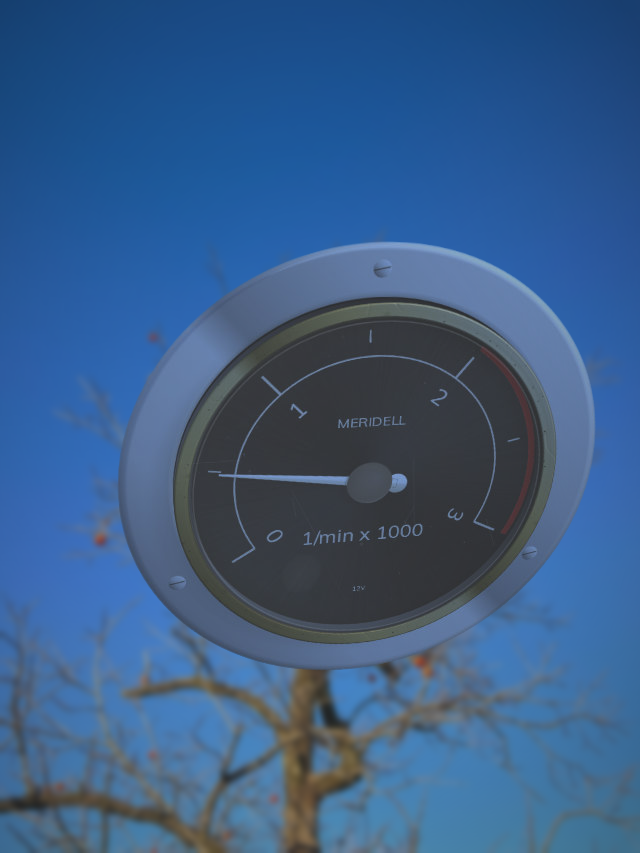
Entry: 500 rpm
